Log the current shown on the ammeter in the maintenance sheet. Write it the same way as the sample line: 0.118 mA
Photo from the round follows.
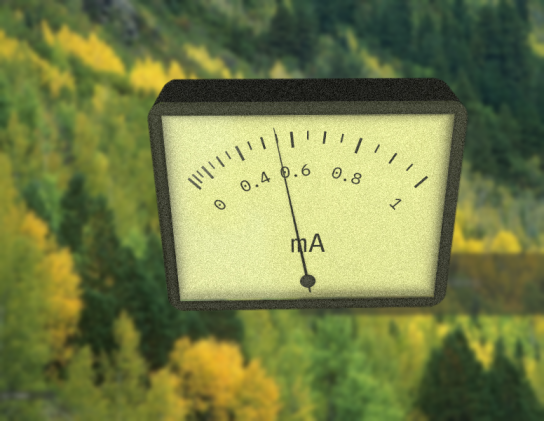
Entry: 0.55 mA
